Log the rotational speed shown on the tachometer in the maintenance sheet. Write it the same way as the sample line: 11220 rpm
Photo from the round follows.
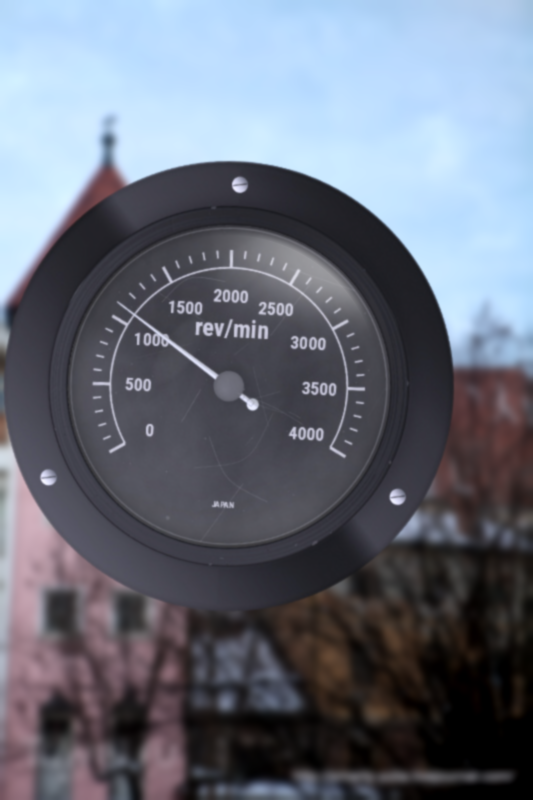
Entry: 1100 rpm
